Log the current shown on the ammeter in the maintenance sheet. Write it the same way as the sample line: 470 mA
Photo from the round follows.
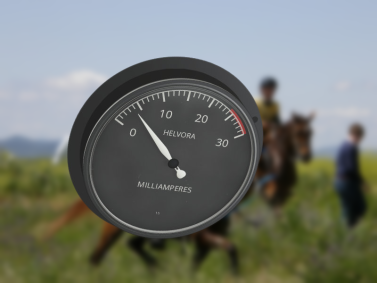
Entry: 4 mA
